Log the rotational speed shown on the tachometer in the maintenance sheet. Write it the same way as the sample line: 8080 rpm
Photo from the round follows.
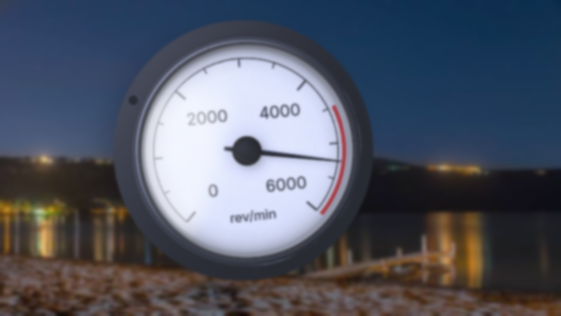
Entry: 5250 rpm
